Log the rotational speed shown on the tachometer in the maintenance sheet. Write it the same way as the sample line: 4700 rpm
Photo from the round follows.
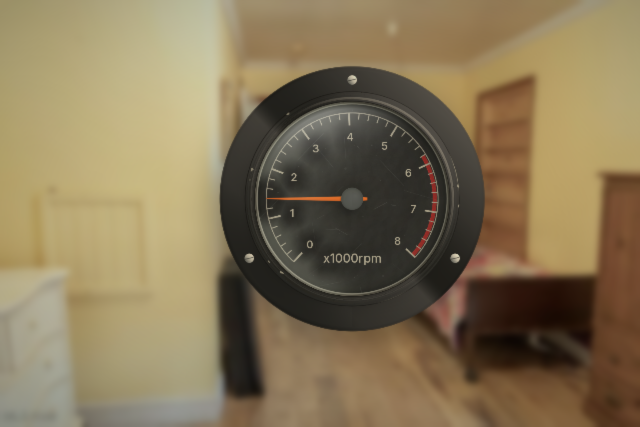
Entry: 1400 rpm
